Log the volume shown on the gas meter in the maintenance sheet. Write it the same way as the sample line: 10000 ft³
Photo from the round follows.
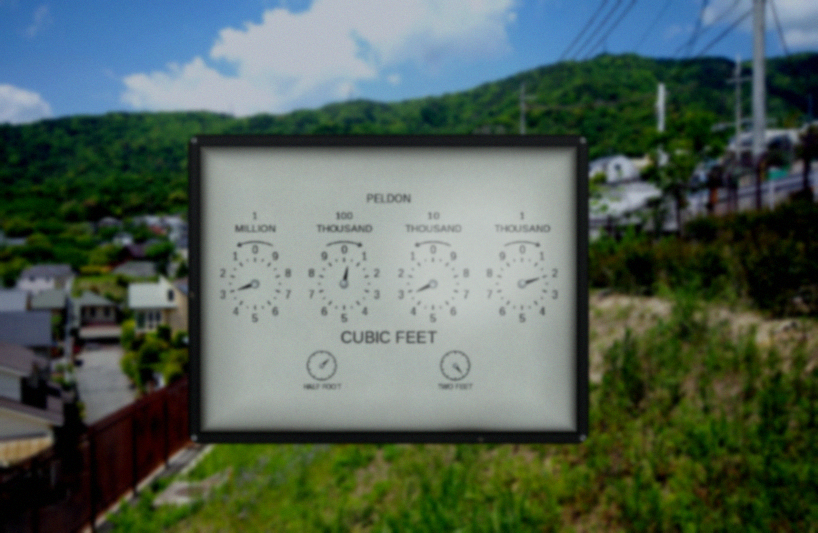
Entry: 303200 ft³
